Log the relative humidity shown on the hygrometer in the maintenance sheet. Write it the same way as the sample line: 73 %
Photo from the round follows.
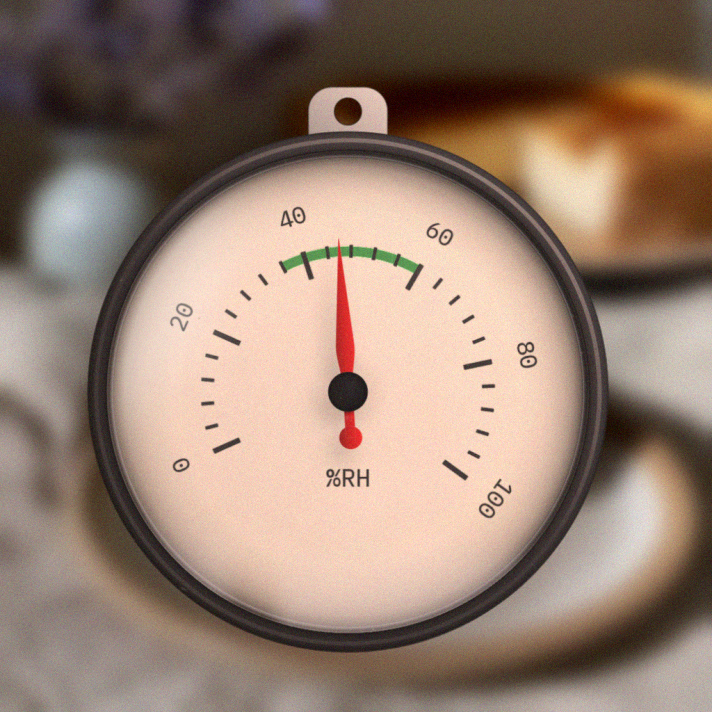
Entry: 46 %
